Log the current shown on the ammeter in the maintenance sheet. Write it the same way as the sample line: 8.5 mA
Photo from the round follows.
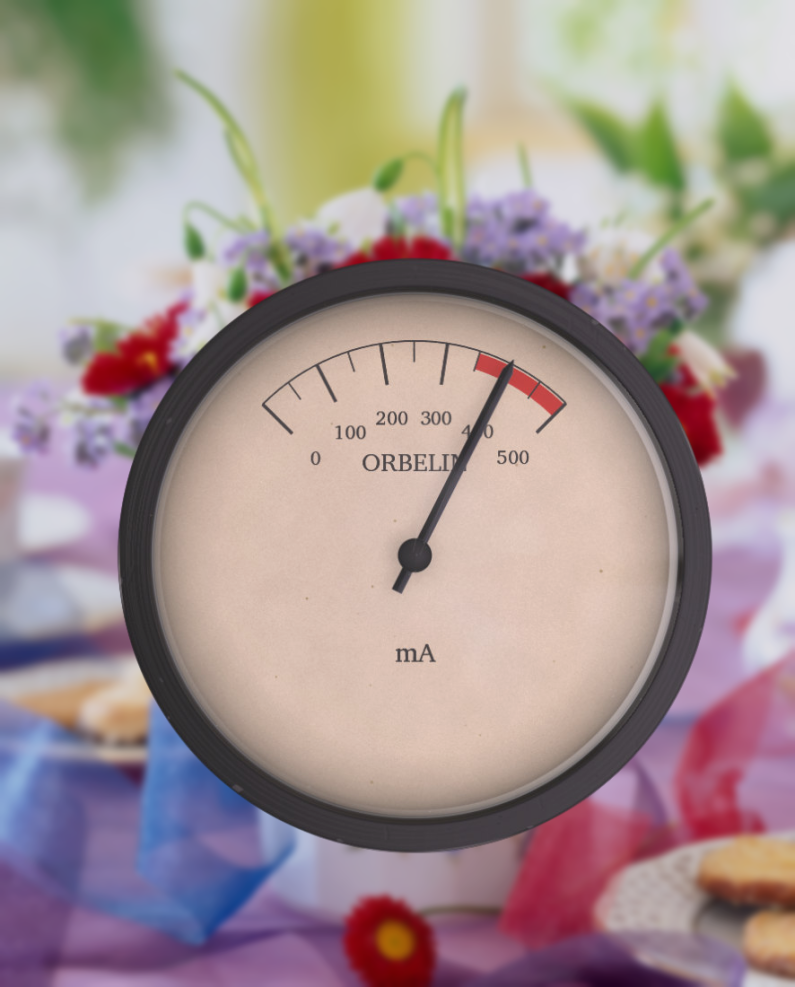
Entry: 400 mA
